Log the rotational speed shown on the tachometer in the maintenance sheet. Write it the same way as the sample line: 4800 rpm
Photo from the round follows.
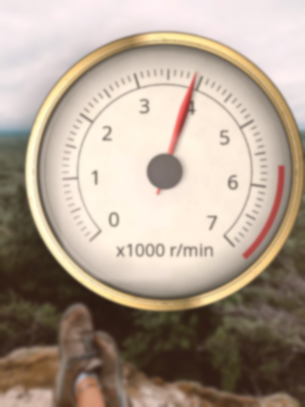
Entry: 3900 rpm
